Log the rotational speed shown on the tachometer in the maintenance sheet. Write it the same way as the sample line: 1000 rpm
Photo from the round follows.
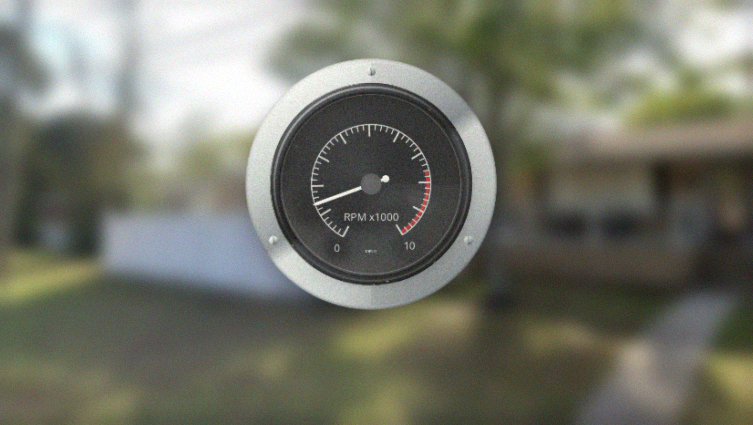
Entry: 1400 rpm
